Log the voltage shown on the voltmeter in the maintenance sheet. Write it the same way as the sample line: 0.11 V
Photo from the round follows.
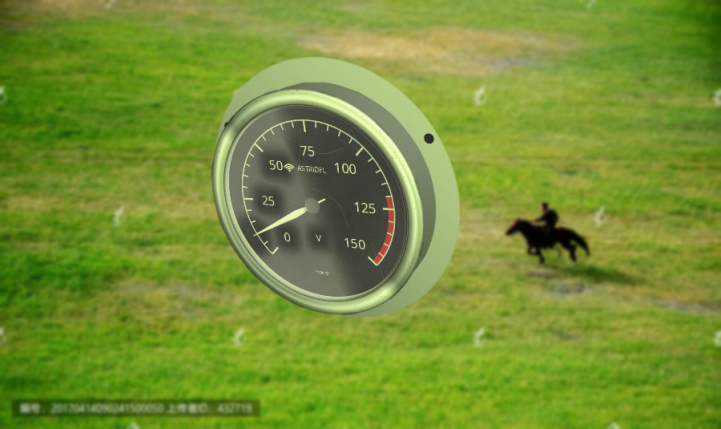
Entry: 10 V
